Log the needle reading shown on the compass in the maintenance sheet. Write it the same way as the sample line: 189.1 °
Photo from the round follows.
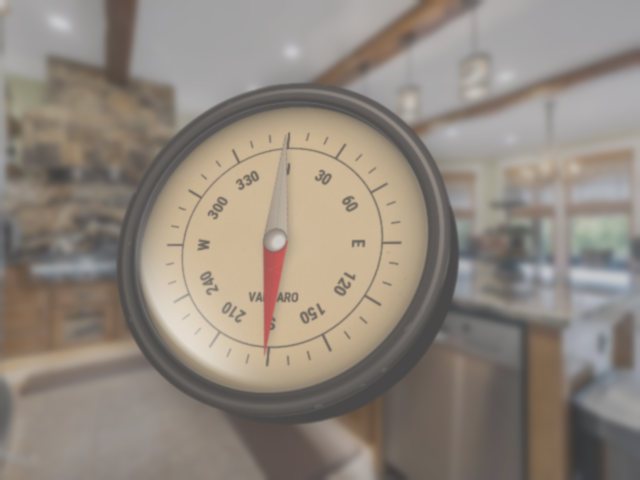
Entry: 180 °
